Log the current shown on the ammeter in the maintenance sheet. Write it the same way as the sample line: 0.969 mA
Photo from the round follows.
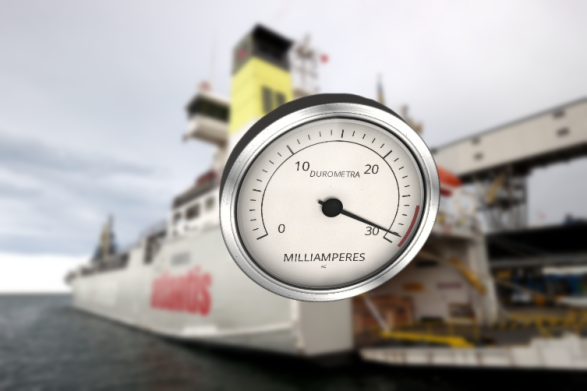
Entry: 29 mA
